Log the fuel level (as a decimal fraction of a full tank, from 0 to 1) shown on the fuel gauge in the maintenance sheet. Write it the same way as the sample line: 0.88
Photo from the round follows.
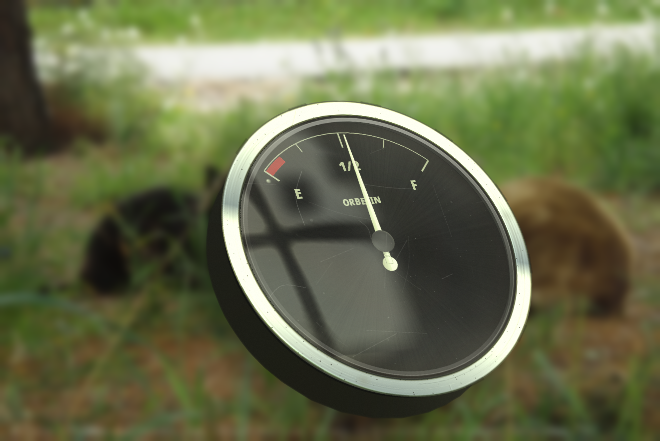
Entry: 0.5
